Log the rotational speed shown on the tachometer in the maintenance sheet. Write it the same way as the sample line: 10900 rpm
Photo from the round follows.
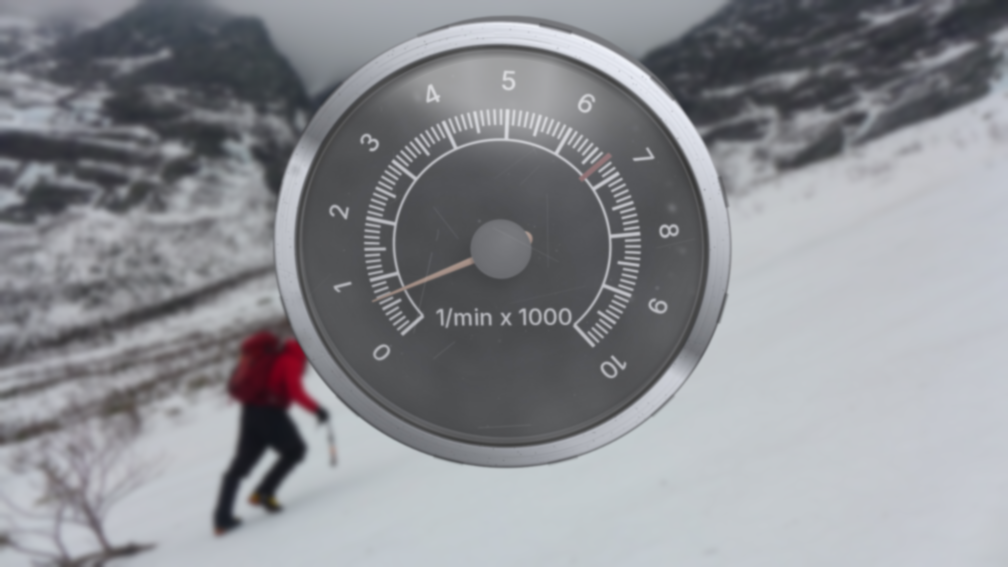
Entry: 700 rpm
